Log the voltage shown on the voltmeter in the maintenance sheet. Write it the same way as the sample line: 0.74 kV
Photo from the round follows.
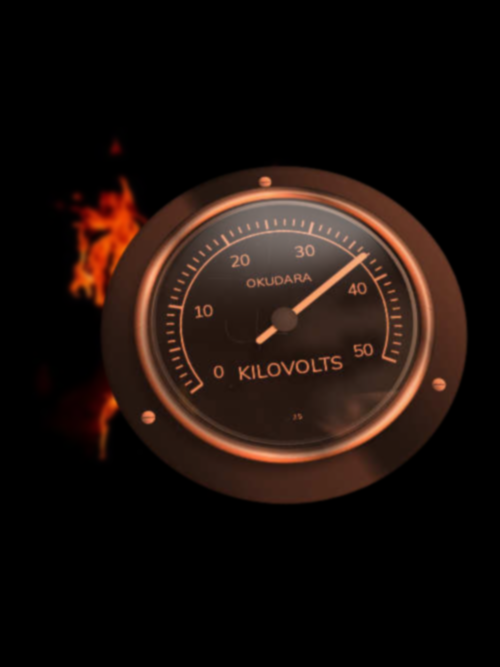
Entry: 37 kV
